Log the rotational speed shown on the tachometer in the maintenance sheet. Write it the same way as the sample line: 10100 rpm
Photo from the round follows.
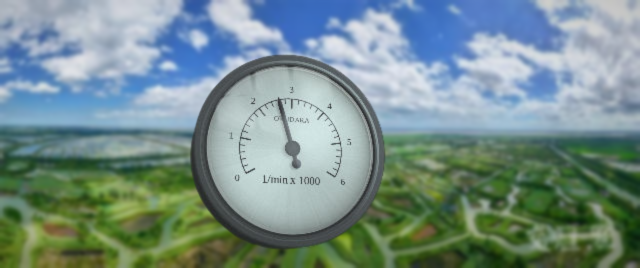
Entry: 2600 rpm
